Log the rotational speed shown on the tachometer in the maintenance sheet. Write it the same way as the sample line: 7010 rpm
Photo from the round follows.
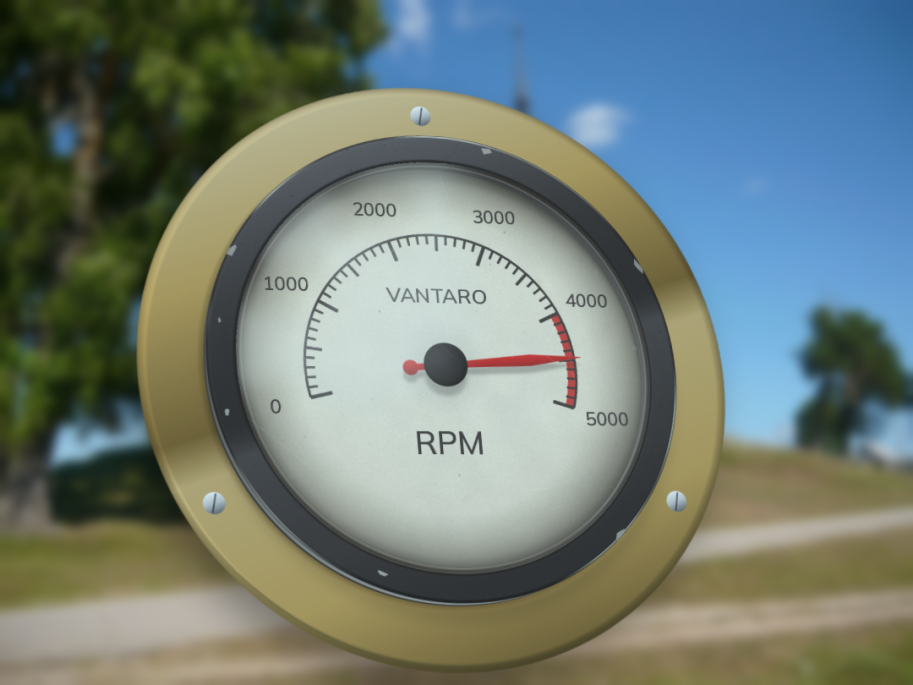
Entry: 4500 rpm
